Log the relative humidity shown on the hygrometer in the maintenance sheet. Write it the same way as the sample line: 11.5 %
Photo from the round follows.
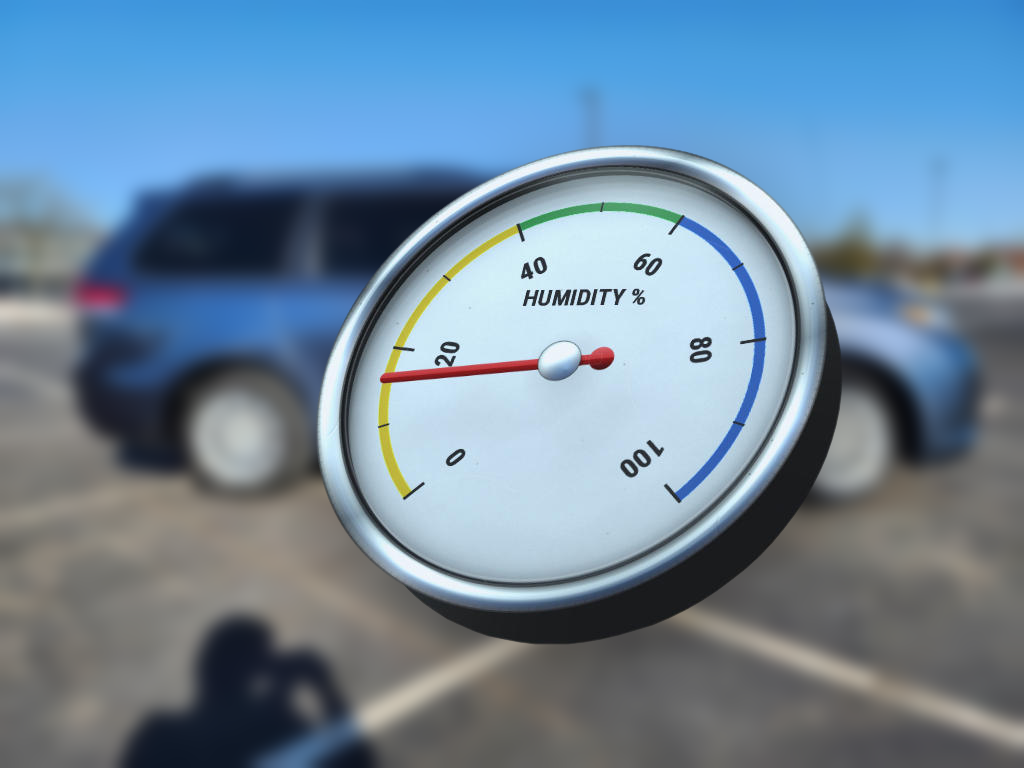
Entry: 15 %
